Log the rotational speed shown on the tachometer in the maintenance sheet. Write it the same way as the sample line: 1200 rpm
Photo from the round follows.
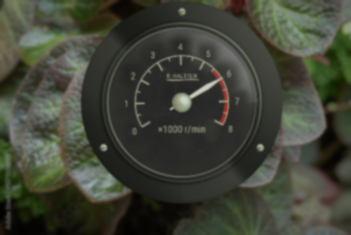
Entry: 6000 rpm
